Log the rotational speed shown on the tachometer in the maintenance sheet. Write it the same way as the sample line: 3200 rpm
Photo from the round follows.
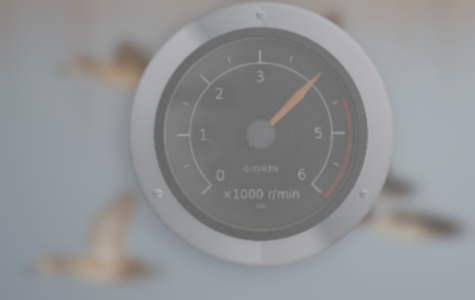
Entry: 4000 rpm
